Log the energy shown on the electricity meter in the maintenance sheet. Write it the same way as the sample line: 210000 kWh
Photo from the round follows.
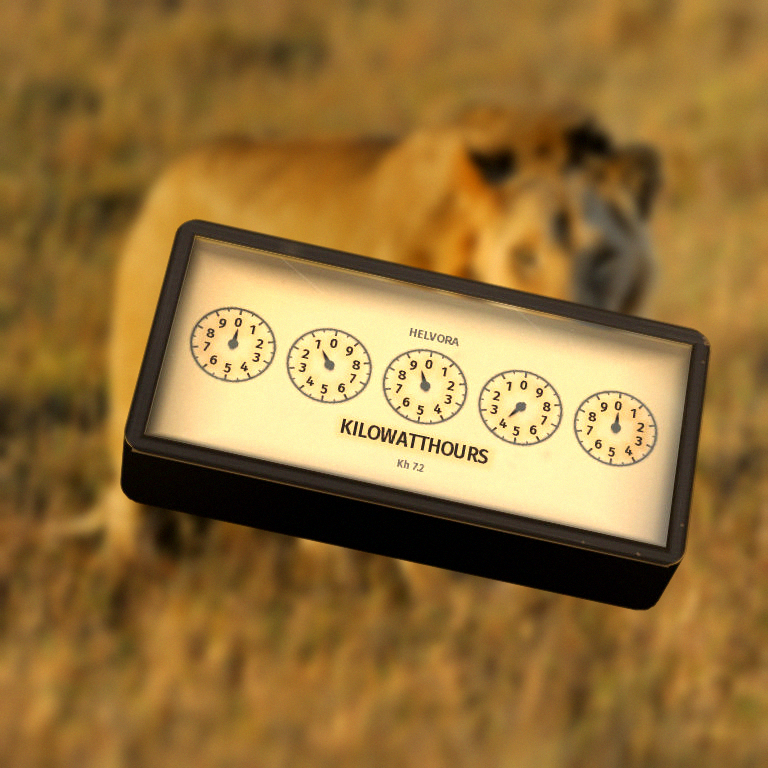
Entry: 940 kWh
